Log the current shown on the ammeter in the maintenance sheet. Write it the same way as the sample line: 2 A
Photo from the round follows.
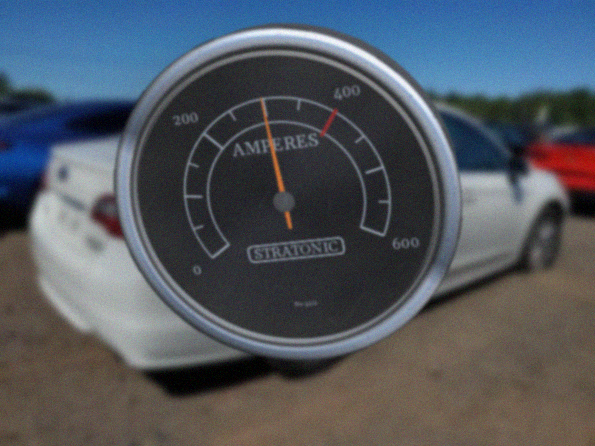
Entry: 300 A
